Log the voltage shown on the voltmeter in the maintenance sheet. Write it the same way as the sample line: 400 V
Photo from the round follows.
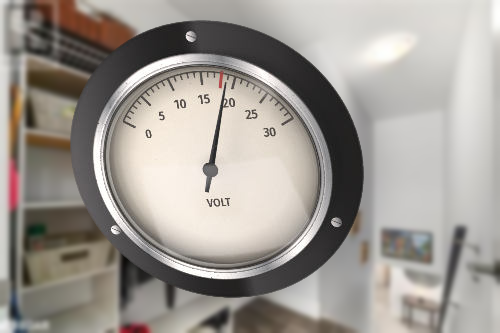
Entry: 19 V
